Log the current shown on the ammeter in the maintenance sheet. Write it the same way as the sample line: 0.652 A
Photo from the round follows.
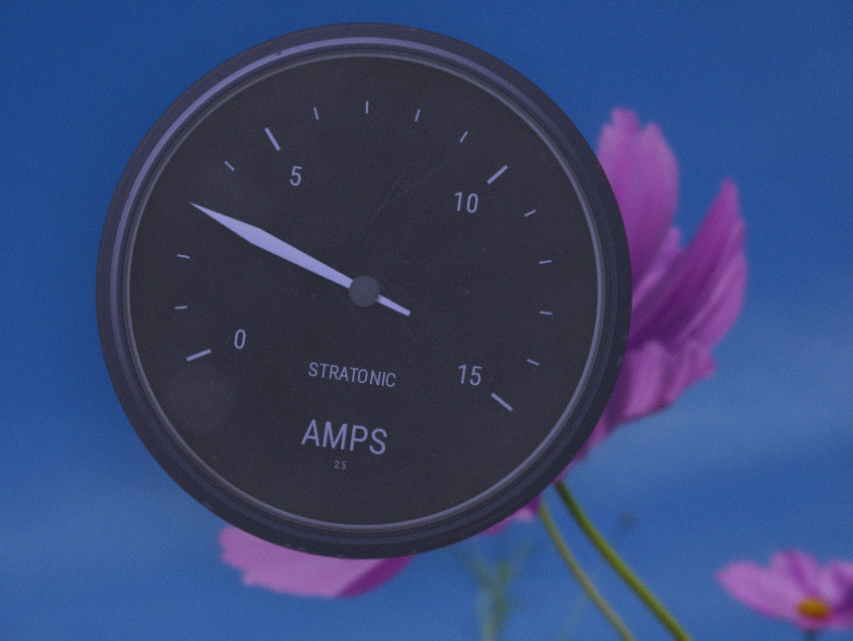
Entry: 3 A
